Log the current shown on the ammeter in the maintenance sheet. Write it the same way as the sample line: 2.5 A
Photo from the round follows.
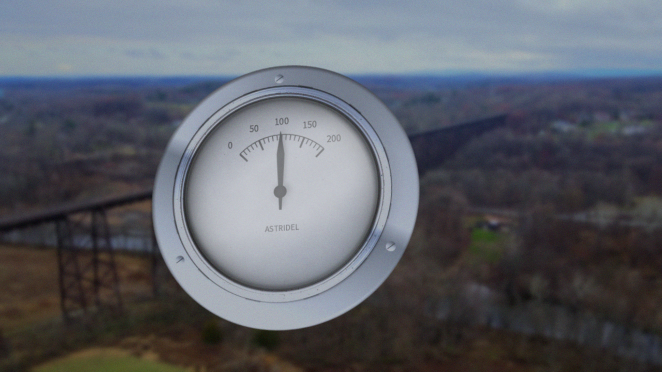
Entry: 100 A
